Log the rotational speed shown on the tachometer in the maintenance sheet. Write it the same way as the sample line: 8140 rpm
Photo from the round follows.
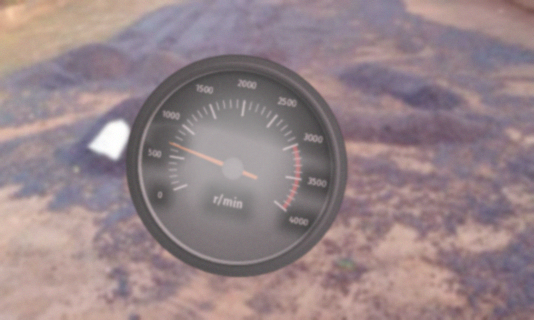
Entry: 700 rpm
